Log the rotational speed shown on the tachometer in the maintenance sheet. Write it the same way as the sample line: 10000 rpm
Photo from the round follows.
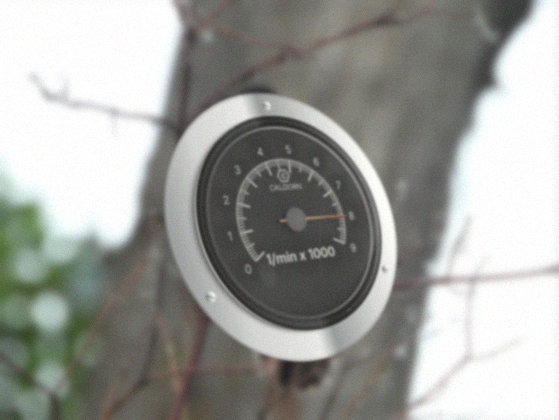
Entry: 8000 rpm
